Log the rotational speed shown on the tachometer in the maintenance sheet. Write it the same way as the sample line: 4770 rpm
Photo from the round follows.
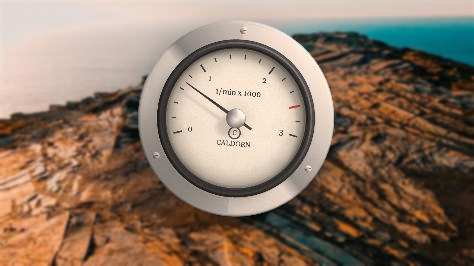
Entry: 700 rpm
